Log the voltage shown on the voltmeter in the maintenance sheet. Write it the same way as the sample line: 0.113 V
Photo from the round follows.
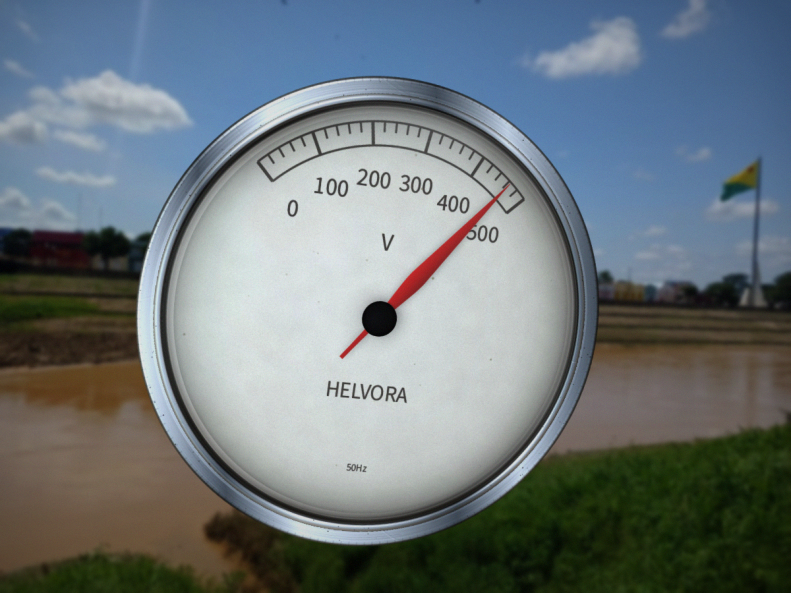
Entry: 460 V
